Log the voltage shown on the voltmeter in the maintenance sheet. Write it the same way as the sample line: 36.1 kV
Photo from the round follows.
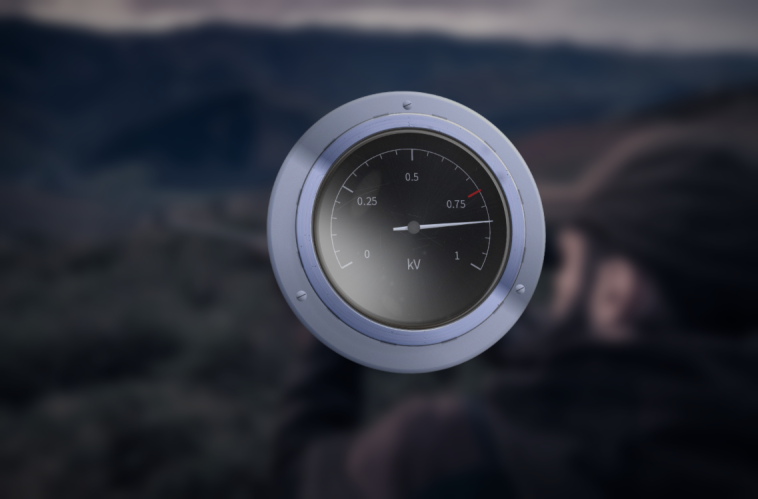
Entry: 0.85 kV
